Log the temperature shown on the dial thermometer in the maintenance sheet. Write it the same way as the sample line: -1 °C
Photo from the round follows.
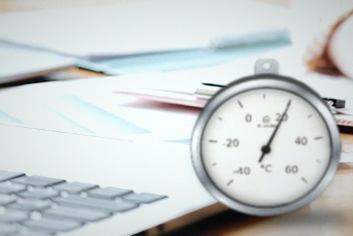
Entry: 20 °C
